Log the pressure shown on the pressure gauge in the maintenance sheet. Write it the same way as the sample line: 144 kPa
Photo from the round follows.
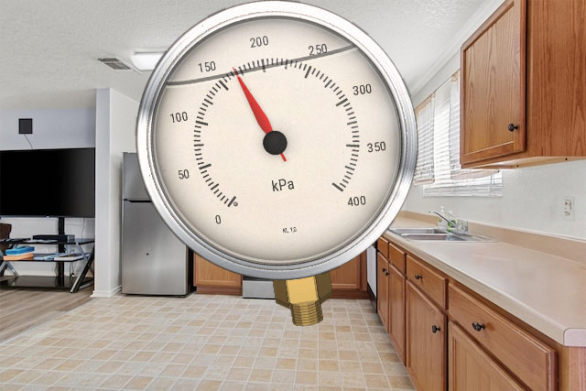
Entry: 170 kPa
